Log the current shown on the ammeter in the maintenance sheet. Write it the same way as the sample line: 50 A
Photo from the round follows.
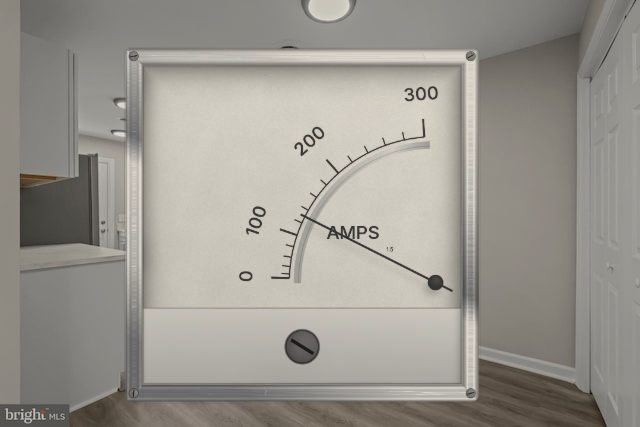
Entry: 130 A
